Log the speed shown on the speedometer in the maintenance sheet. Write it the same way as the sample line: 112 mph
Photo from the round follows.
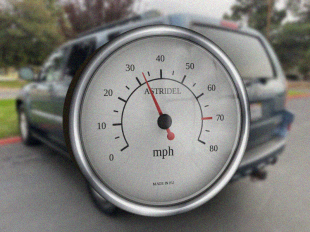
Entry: 32.5 mph
